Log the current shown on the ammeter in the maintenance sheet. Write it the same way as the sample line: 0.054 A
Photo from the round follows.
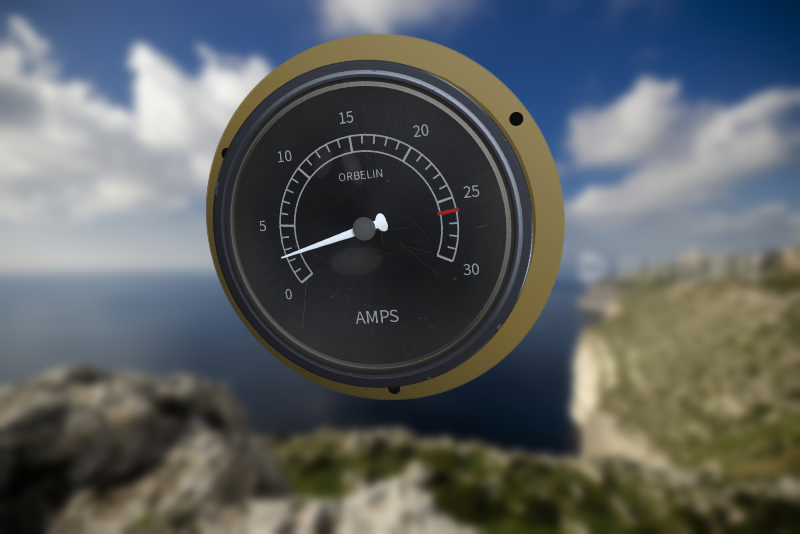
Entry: 2.5 A
